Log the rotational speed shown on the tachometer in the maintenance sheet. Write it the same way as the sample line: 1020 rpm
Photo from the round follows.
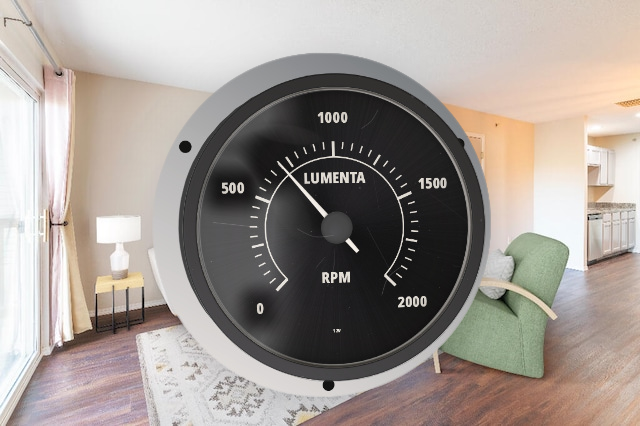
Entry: 700 rpm
